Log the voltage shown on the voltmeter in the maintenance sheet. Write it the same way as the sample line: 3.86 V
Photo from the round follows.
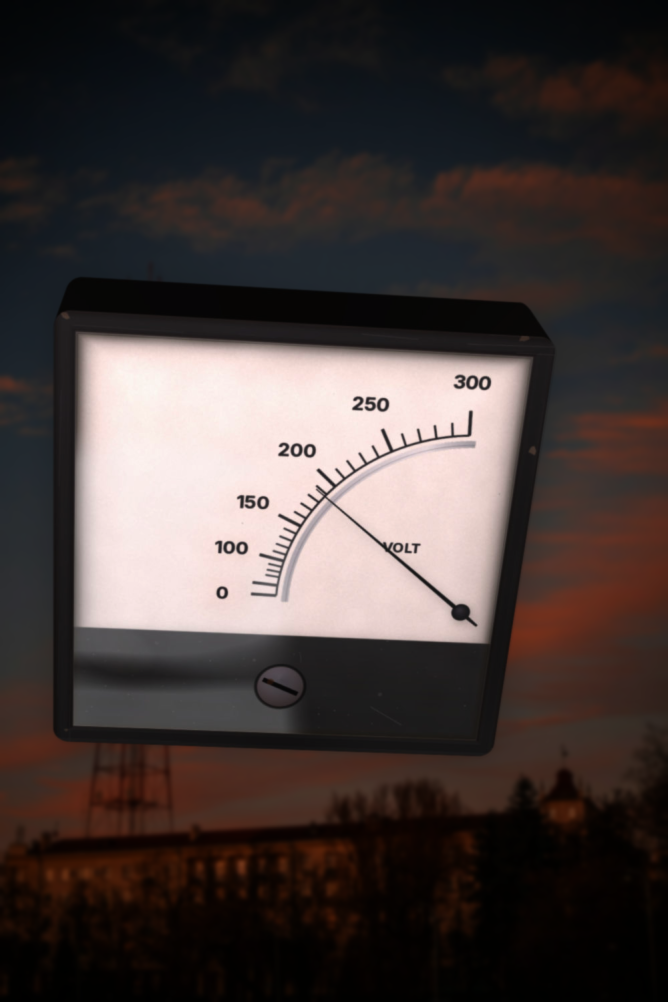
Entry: 190 V
